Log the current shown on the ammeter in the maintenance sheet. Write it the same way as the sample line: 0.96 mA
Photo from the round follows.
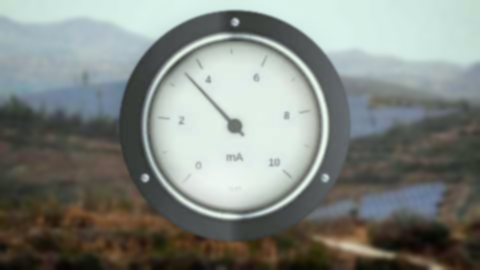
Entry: 3.5 mA
